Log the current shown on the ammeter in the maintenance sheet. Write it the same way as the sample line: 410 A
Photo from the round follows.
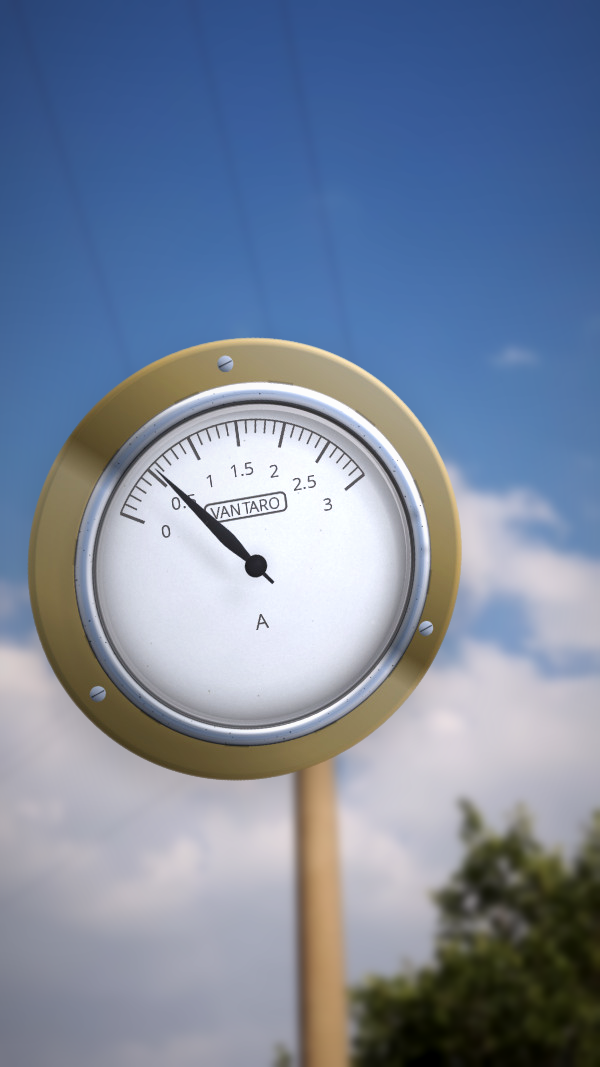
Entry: 0.55 A
